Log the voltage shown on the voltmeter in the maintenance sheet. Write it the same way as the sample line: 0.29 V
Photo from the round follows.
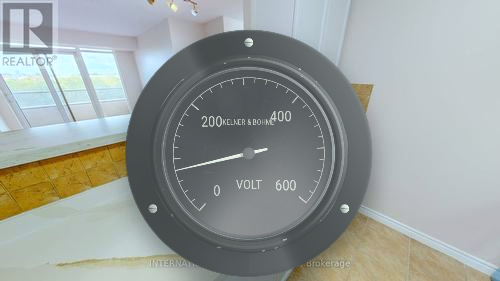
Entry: 80 V
